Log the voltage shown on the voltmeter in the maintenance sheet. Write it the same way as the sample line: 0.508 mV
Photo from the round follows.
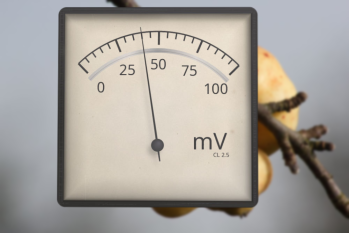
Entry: 40 mV
